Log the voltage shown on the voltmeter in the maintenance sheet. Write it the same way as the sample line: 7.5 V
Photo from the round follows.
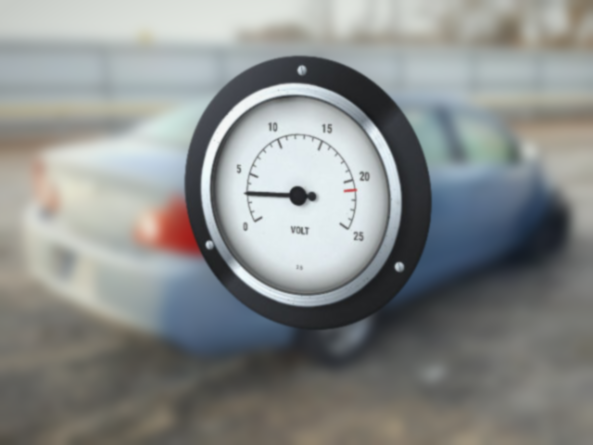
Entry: 3 V
